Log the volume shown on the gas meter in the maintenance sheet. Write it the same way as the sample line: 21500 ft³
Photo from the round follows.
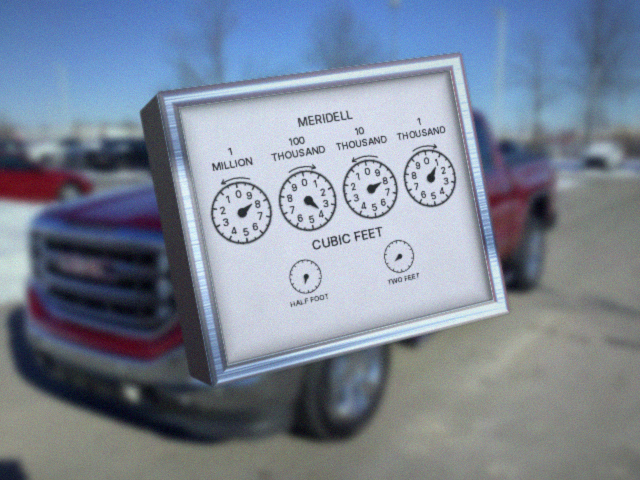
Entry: 838100 ft³
